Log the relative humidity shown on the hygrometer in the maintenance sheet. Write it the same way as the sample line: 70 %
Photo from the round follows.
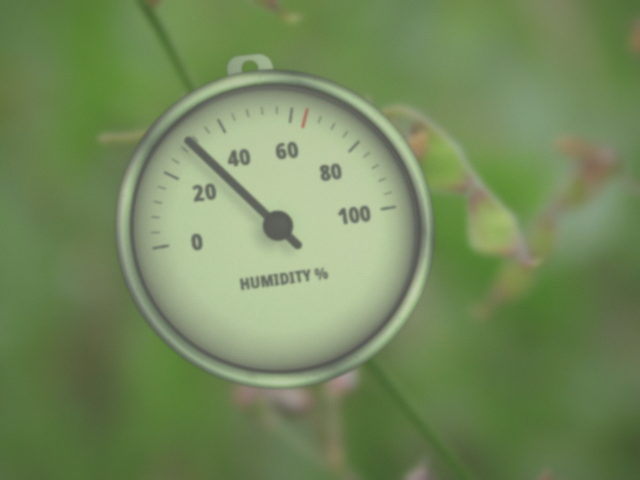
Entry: 30 %
